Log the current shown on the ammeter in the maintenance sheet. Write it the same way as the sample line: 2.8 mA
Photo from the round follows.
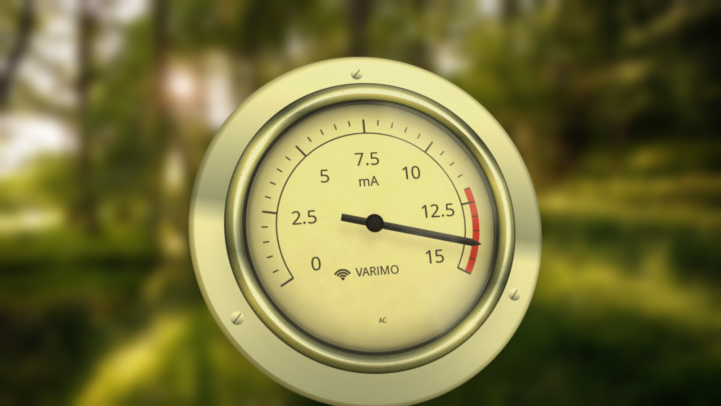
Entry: 14 mA
